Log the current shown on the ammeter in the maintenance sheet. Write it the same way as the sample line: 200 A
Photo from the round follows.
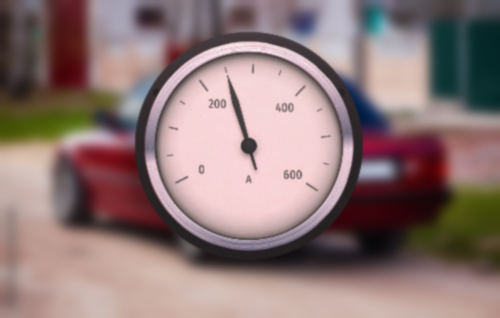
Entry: 250 A
